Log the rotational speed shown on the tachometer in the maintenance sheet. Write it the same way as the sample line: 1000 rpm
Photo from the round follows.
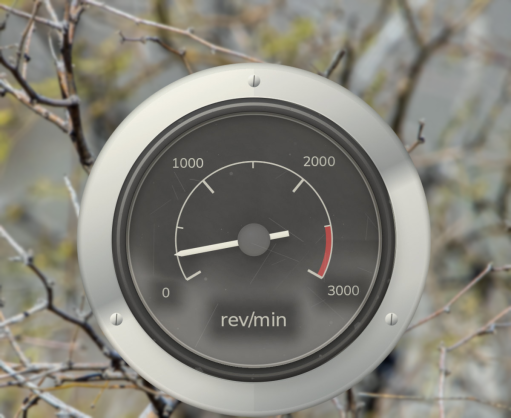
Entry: 250 rpm
